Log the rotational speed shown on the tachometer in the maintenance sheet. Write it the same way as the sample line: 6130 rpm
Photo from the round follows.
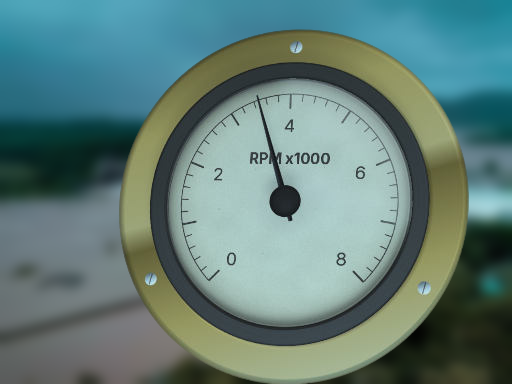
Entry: 3500 rpm
